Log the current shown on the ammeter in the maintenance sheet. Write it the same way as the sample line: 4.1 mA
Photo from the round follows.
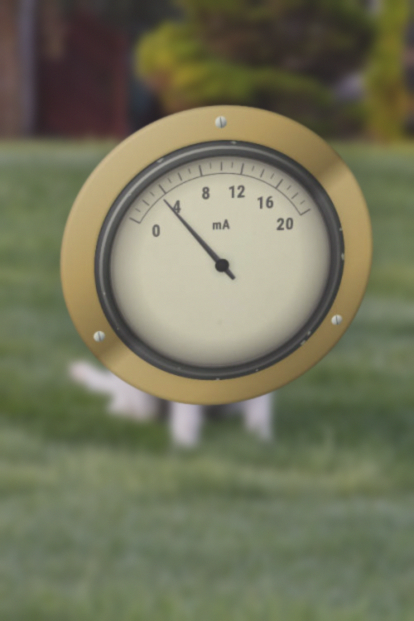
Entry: 3.5 mA
